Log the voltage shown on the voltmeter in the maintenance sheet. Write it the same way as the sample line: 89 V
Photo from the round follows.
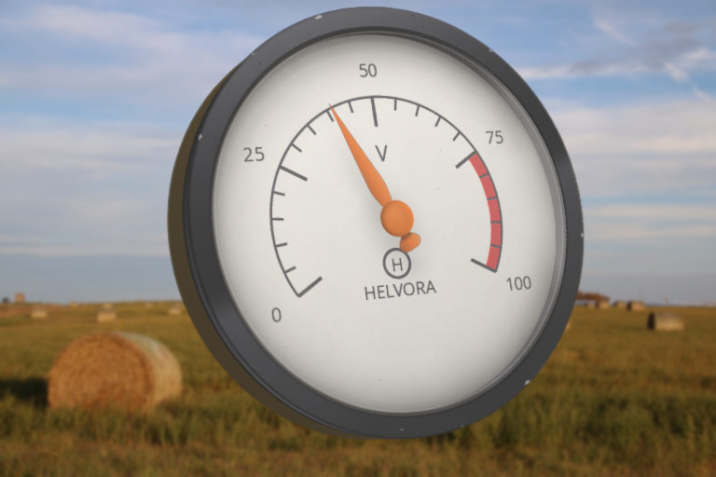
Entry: 40 V
